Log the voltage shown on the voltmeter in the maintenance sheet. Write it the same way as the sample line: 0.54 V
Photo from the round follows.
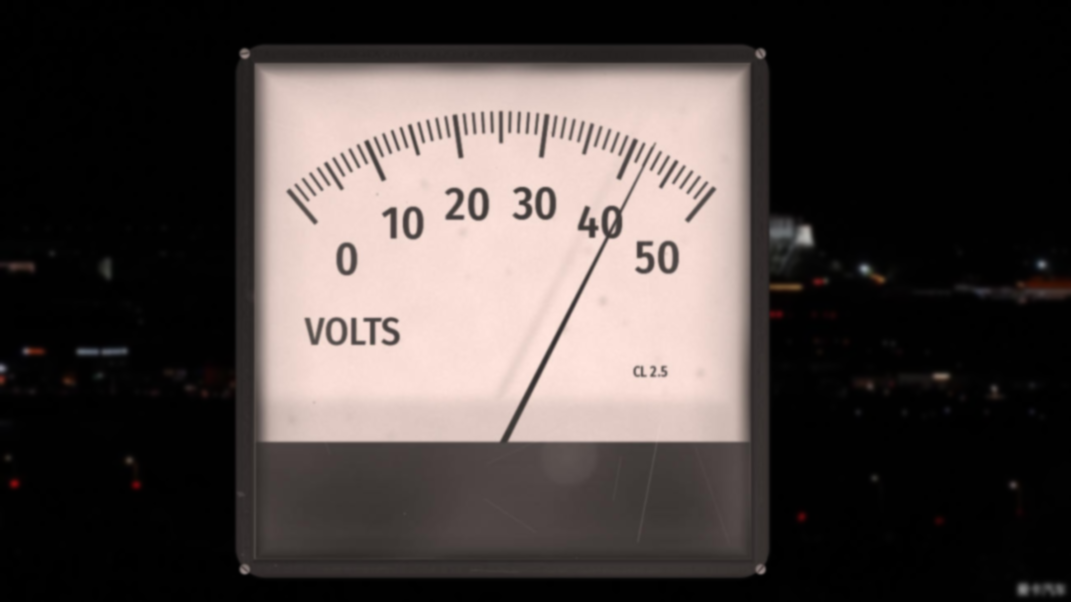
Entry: 42 V
